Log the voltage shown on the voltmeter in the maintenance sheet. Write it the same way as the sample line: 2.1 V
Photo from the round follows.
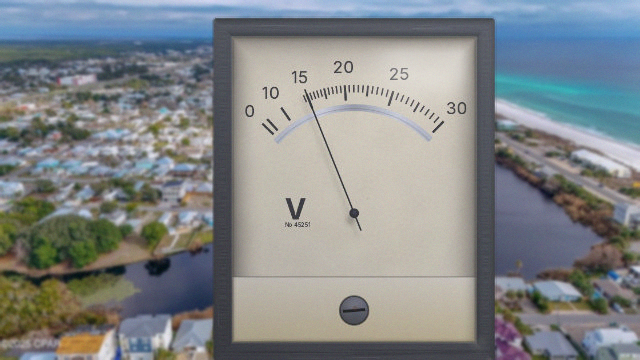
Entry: 15 V
